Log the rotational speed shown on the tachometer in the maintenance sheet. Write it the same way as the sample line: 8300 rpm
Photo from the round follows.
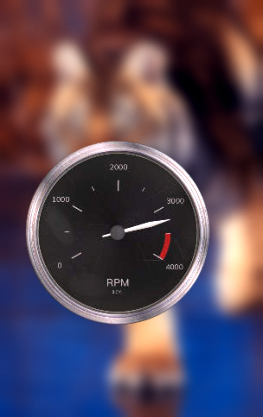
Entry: 3250 rpm
